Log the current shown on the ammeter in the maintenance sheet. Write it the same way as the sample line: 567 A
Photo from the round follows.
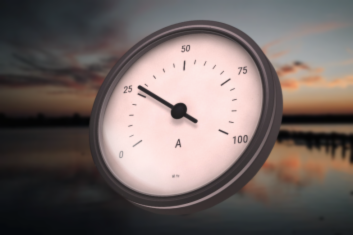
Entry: 27.5 A
